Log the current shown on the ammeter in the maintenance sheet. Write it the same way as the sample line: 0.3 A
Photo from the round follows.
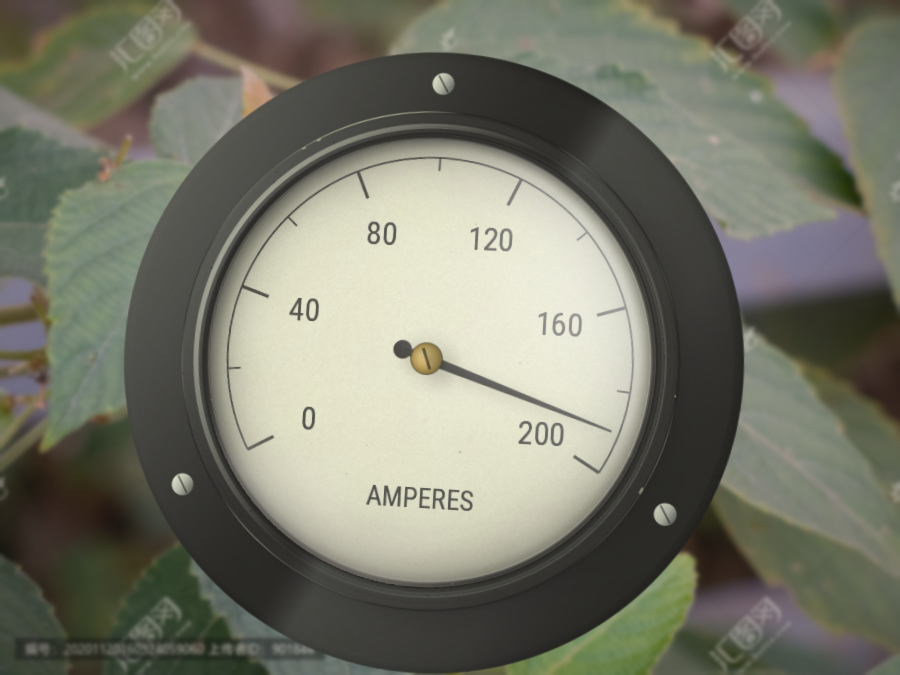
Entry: 190 A
